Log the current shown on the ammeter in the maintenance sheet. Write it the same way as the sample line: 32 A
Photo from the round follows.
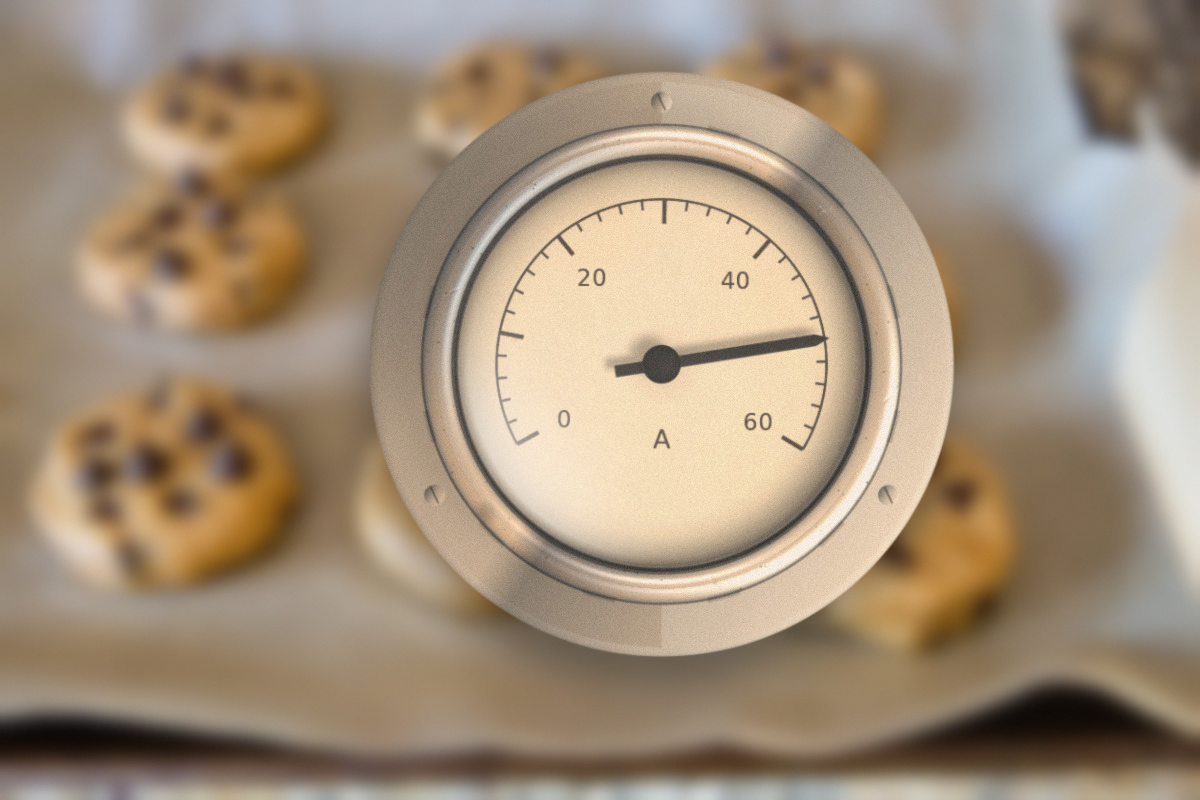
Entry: 50 A
